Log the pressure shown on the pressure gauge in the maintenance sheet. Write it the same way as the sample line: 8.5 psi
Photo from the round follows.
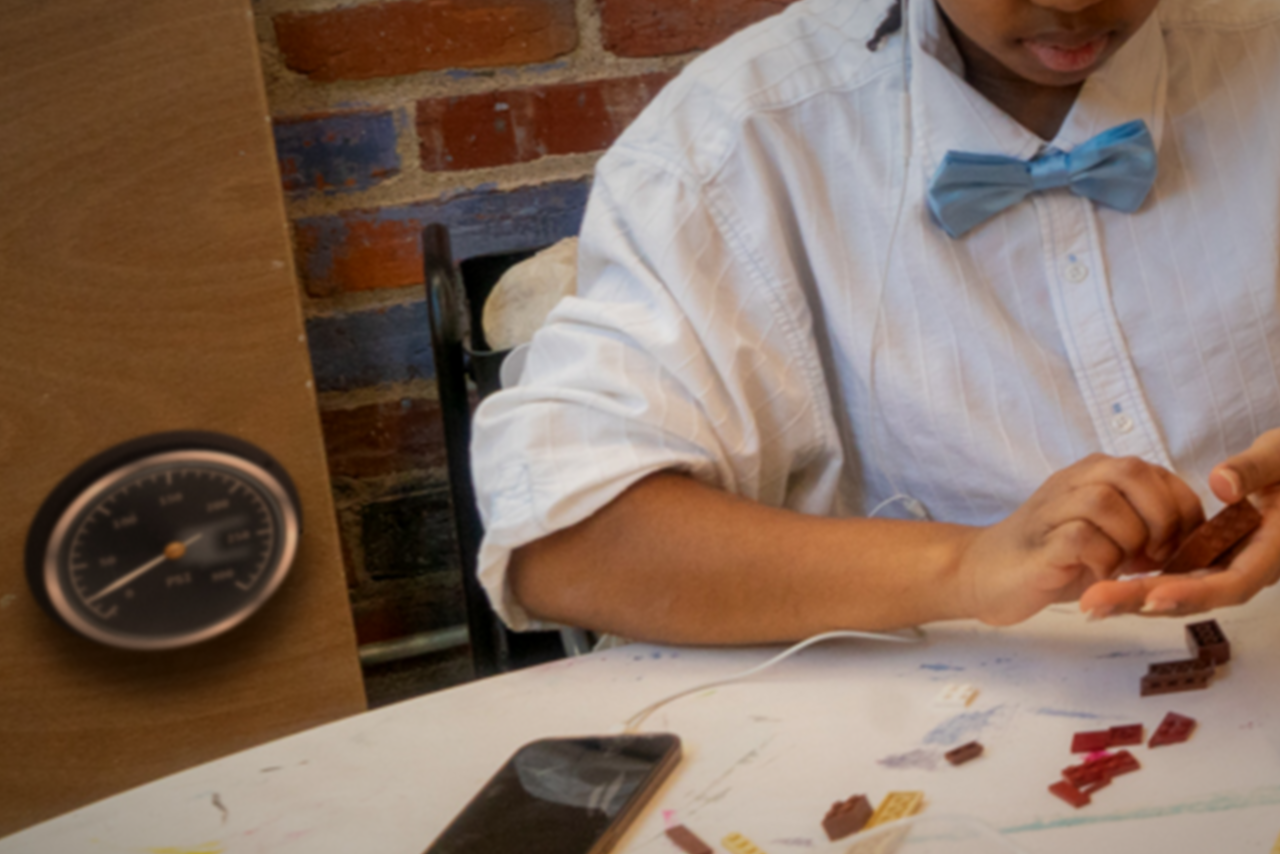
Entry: 20 psi
